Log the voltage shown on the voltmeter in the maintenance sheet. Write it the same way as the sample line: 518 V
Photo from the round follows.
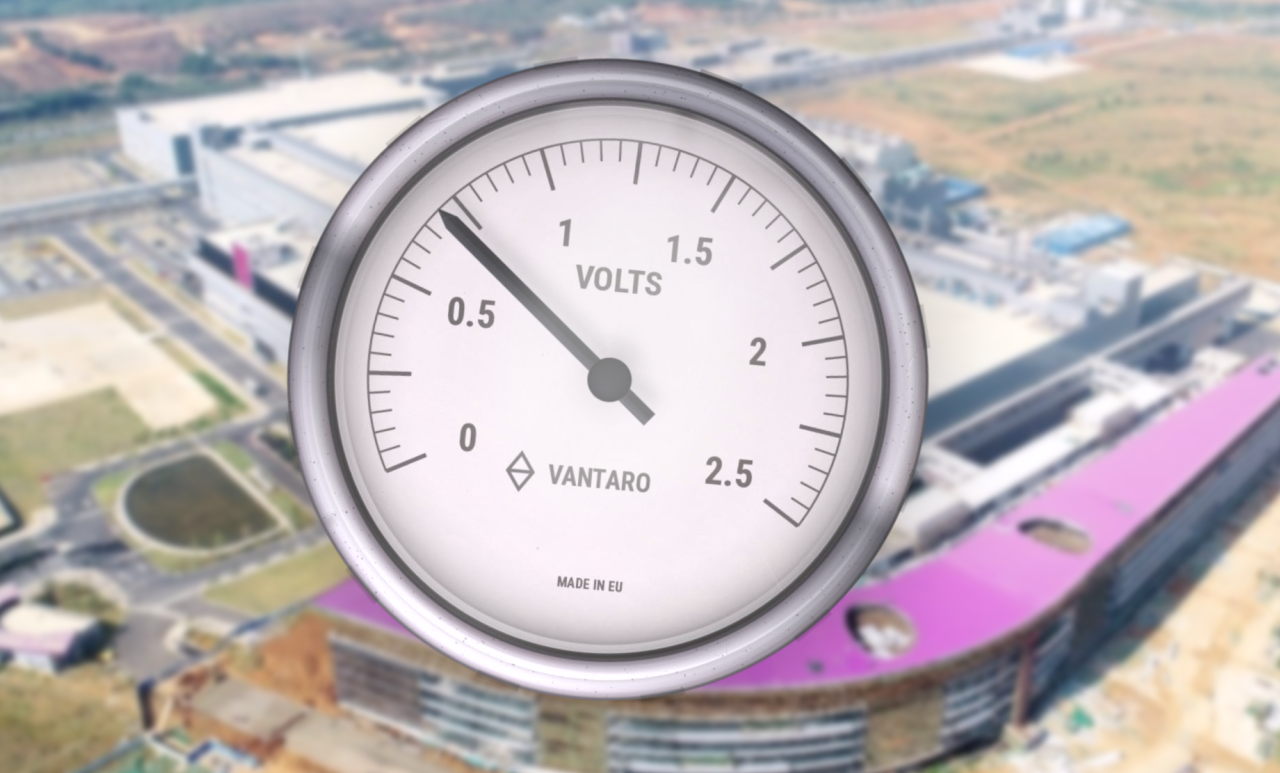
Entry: 0.7 V
